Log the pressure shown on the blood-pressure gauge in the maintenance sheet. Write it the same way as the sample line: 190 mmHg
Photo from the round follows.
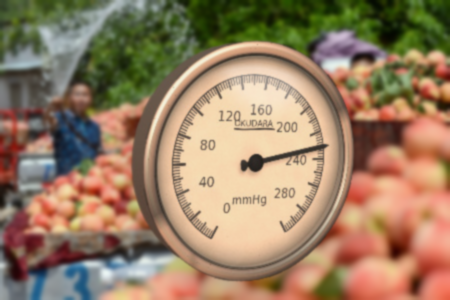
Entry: 230 mmHg
